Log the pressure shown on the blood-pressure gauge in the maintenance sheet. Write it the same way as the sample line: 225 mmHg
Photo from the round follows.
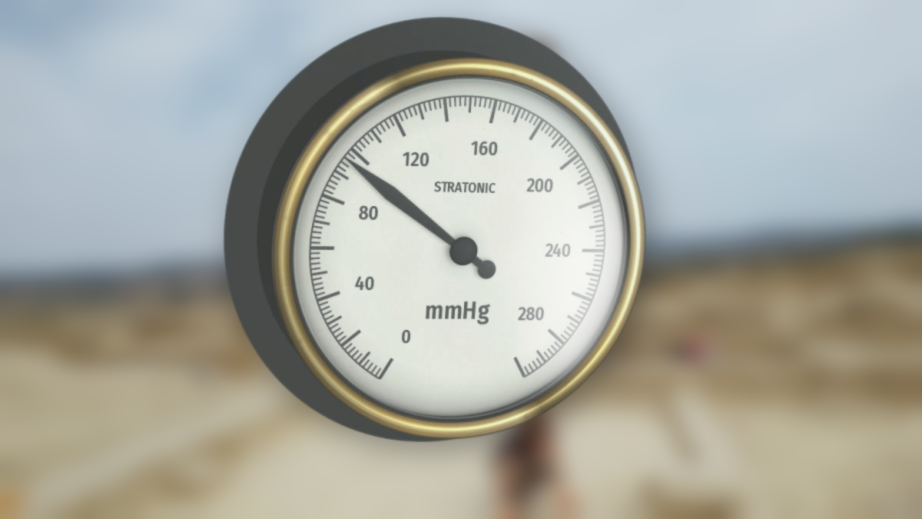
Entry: 96 mmHg
